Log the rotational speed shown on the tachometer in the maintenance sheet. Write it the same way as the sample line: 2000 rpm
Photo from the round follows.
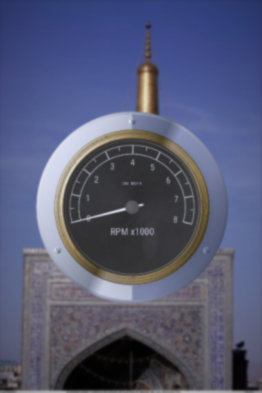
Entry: 0 rpm
